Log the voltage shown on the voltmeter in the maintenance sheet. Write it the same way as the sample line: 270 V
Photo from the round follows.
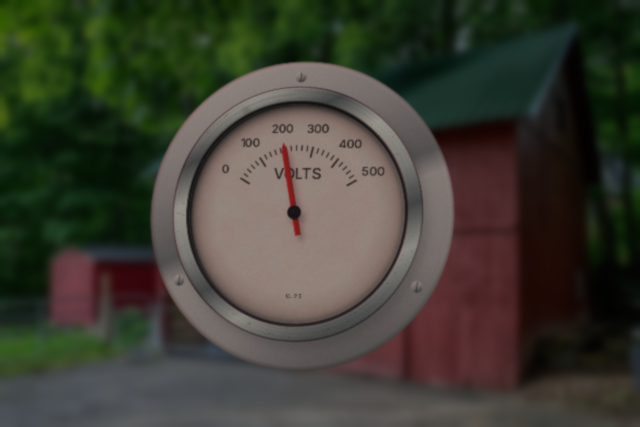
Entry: 200 V
